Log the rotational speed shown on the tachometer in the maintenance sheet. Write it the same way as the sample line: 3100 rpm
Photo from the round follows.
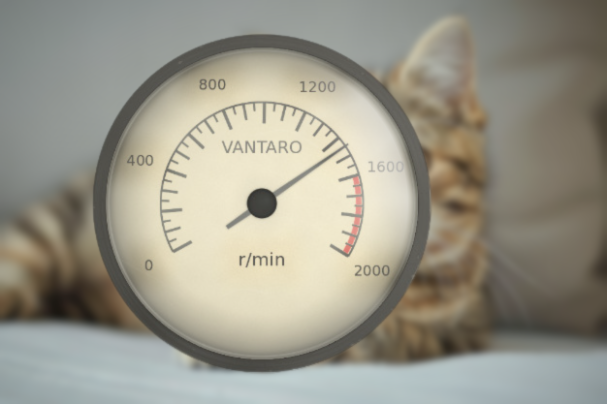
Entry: 1450 rpm
